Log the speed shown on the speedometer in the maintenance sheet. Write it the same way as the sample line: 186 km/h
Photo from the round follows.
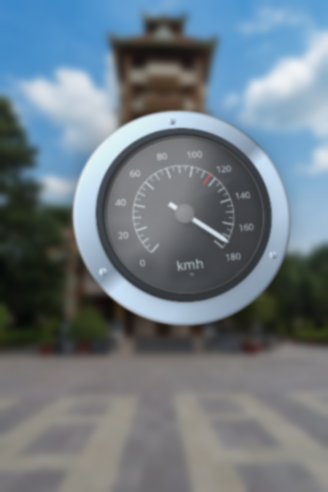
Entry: 175 km/h
